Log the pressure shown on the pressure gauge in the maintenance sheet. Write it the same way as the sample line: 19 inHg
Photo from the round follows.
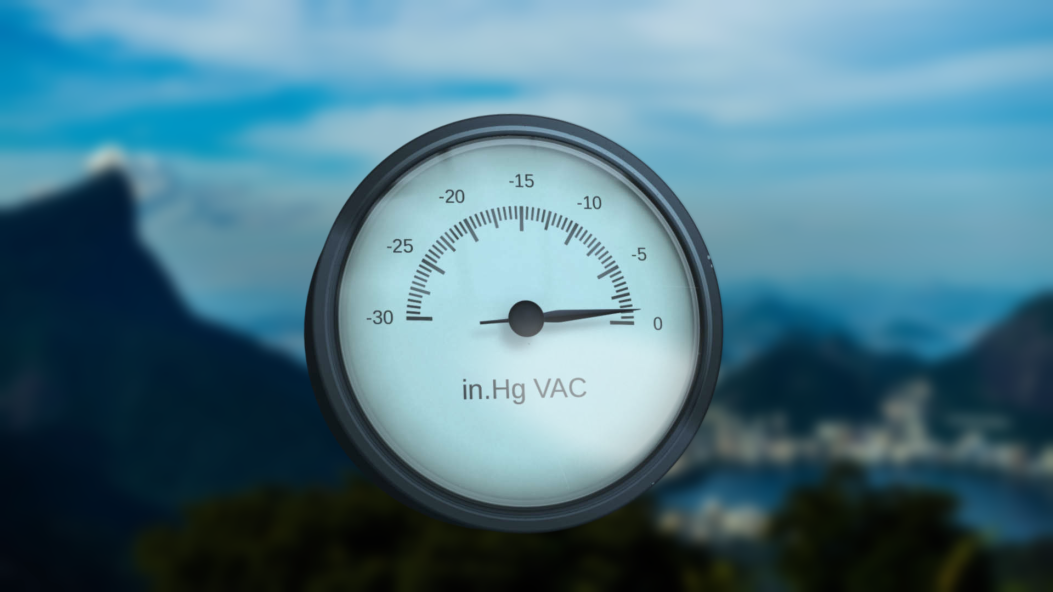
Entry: -1 inHg
